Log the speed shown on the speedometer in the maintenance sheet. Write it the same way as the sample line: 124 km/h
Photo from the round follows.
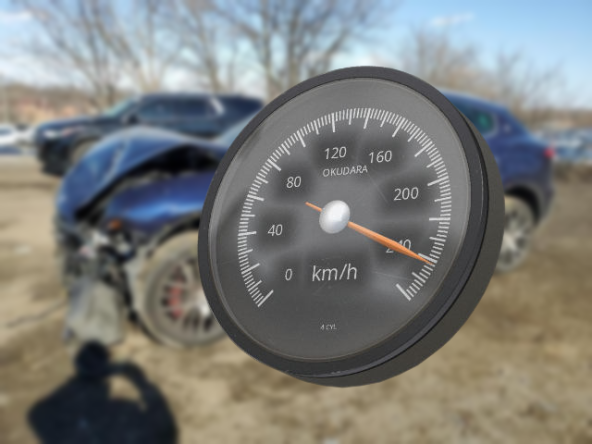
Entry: 242 km/h
